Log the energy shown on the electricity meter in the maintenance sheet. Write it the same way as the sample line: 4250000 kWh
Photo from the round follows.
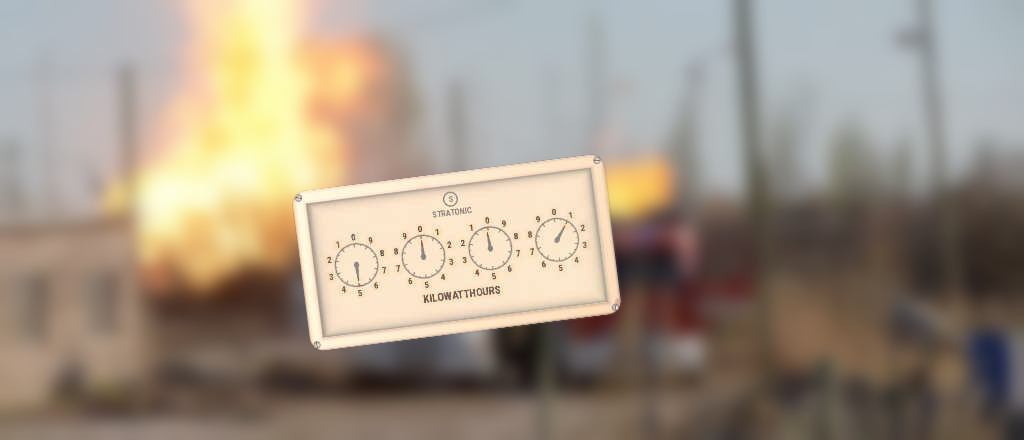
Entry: 5001 kWh
